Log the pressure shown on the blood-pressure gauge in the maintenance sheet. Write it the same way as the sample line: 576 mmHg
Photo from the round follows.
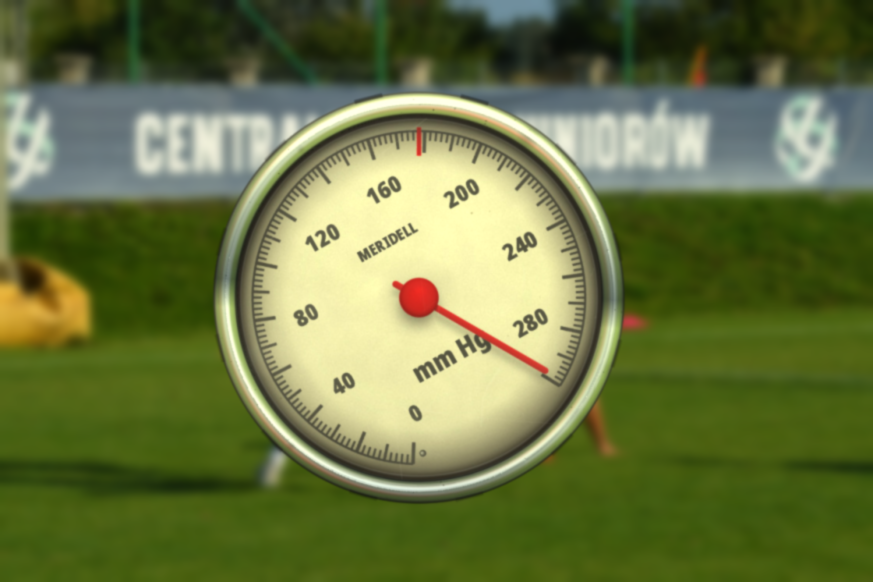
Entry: 298 mmHg
